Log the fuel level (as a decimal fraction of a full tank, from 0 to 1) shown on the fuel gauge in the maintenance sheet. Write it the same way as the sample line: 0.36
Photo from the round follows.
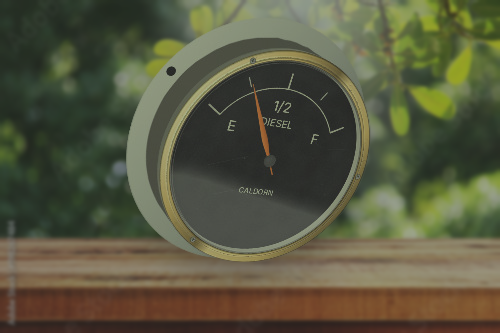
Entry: 0.25
